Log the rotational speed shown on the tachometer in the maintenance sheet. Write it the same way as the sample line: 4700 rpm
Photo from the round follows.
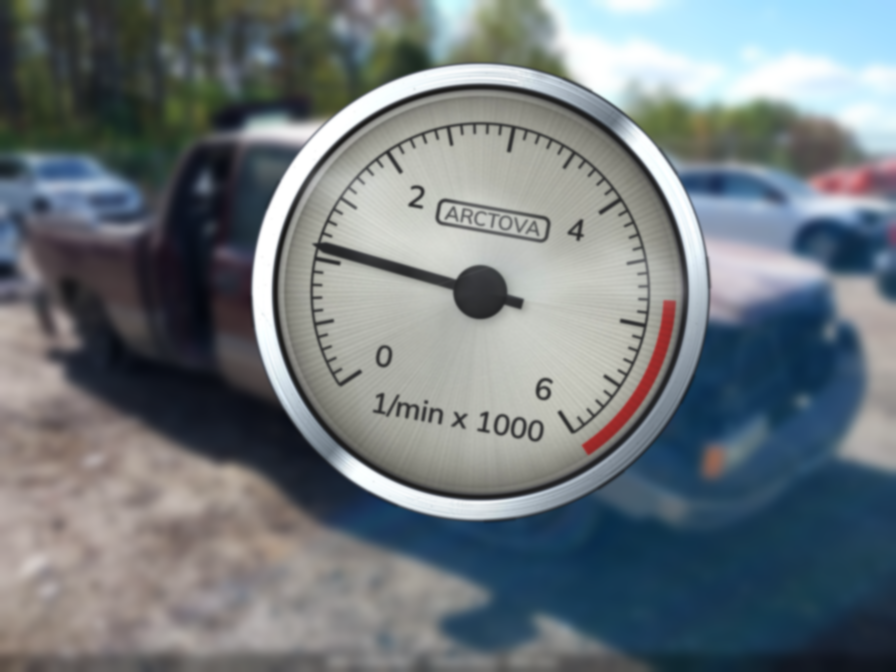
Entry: 1100 rpm
